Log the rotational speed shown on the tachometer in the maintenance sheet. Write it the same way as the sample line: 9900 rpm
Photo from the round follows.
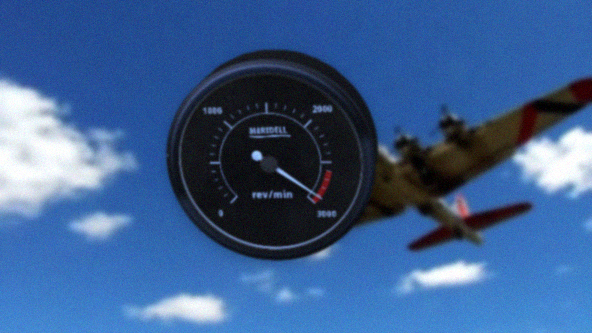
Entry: 2900 rpm
